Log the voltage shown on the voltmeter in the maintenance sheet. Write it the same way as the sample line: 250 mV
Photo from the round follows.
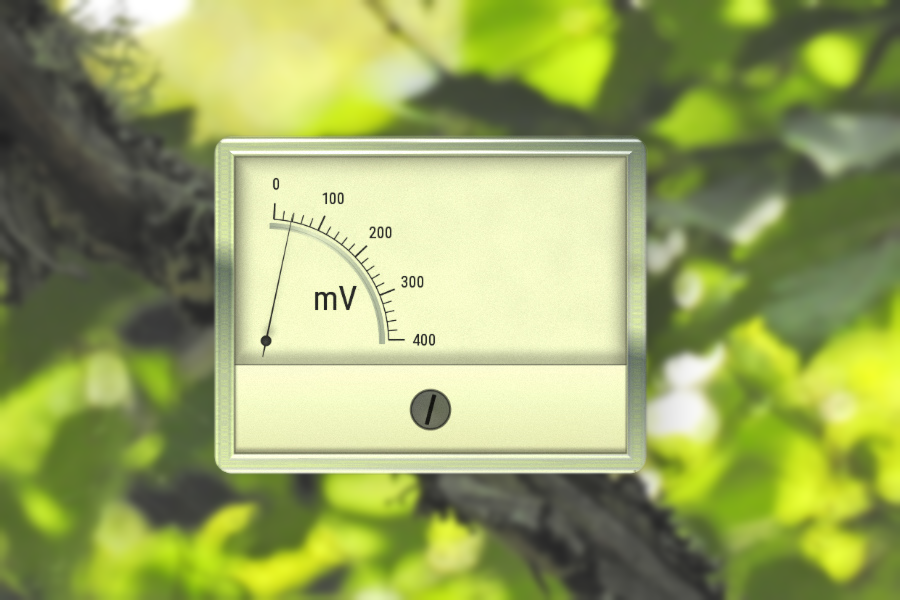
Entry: 40 mV
